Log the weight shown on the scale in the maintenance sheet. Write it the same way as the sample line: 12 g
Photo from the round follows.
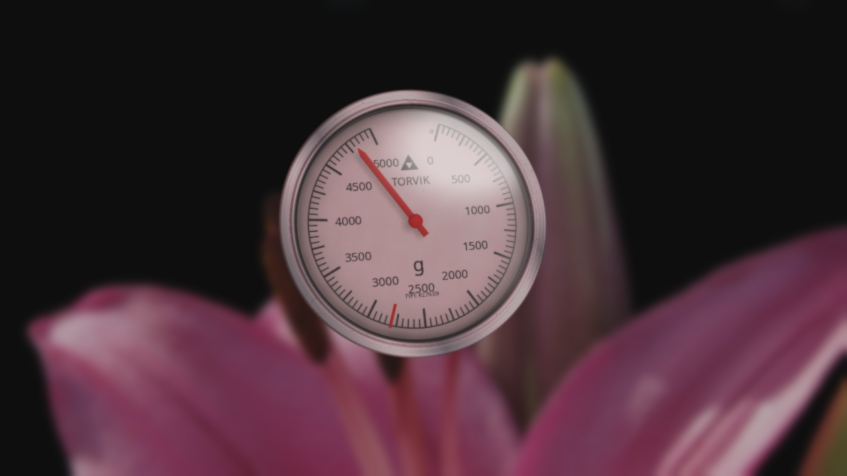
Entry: 4800 g
